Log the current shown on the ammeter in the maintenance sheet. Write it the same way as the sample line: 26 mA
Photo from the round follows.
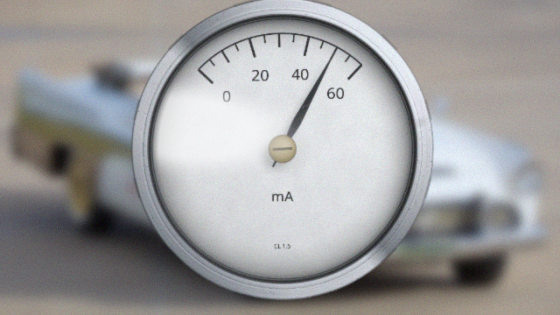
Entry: 50 mA
